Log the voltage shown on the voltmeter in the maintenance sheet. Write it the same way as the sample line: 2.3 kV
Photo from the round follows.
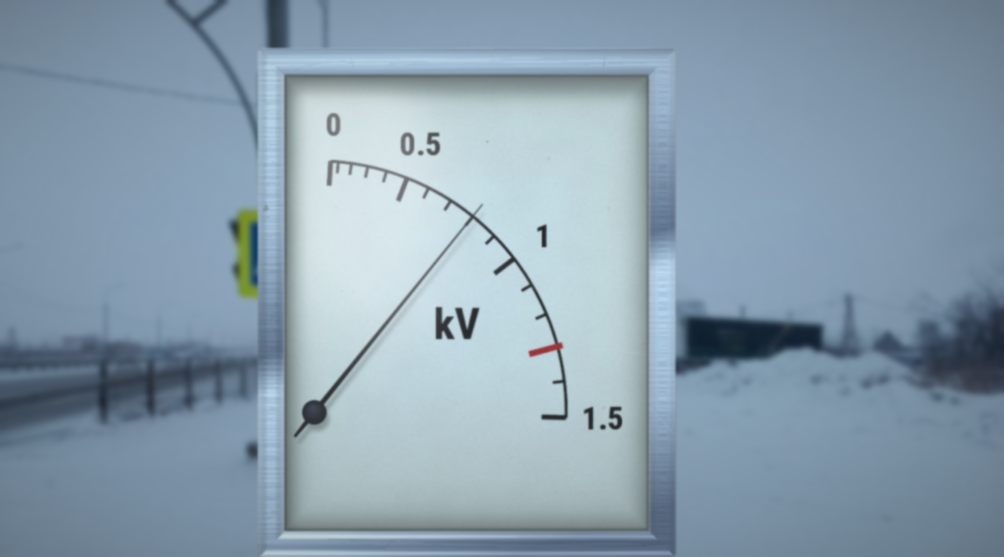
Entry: 0.8 kV
